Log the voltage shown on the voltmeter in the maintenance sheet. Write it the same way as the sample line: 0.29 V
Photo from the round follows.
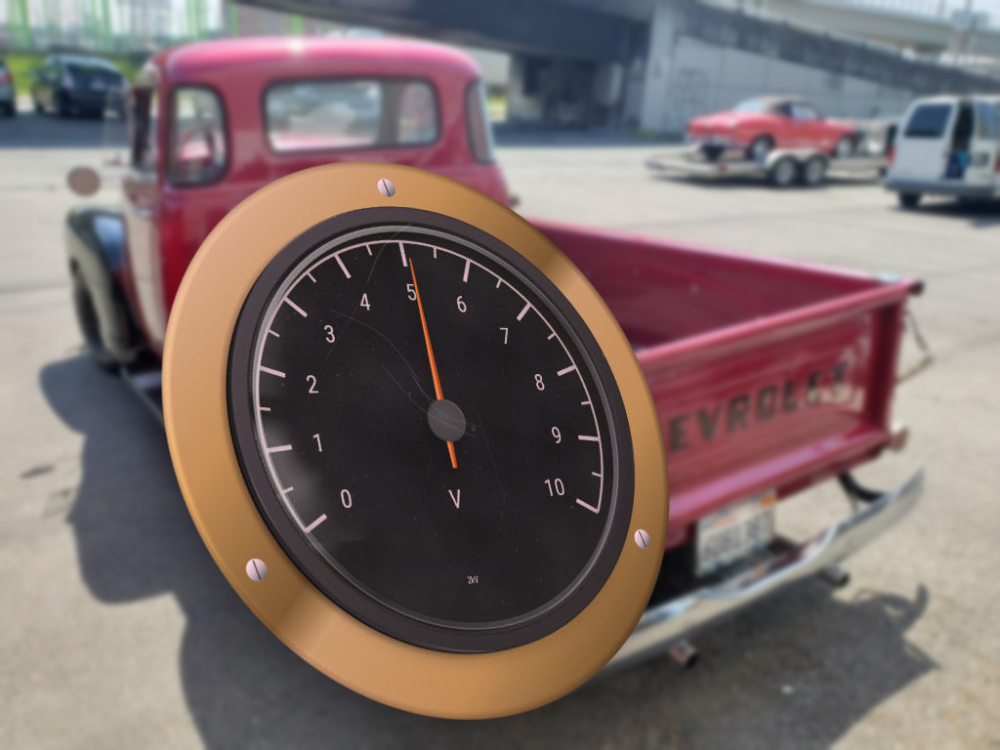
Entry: 5 V
